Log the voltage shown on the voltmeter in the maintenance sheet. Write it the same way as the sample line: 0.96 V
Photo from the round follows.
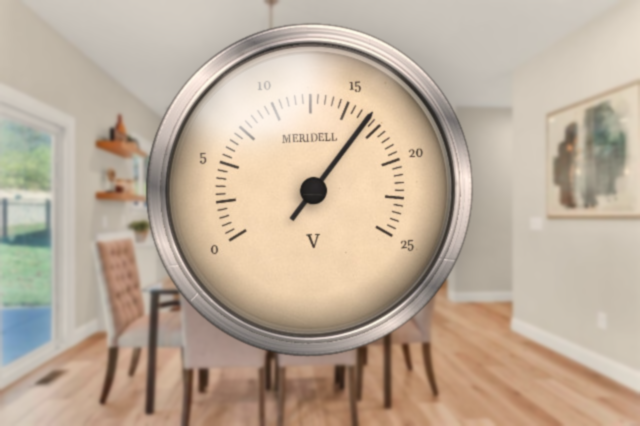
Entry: 16.5 V
